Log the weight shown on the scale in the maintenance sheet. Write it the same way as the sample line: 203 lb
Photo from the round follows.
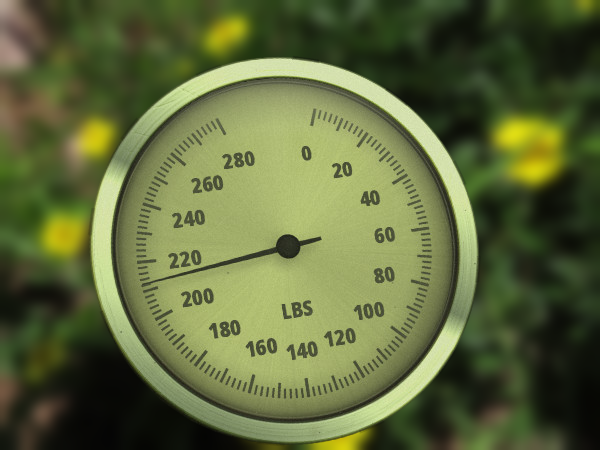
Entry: 212 lb
